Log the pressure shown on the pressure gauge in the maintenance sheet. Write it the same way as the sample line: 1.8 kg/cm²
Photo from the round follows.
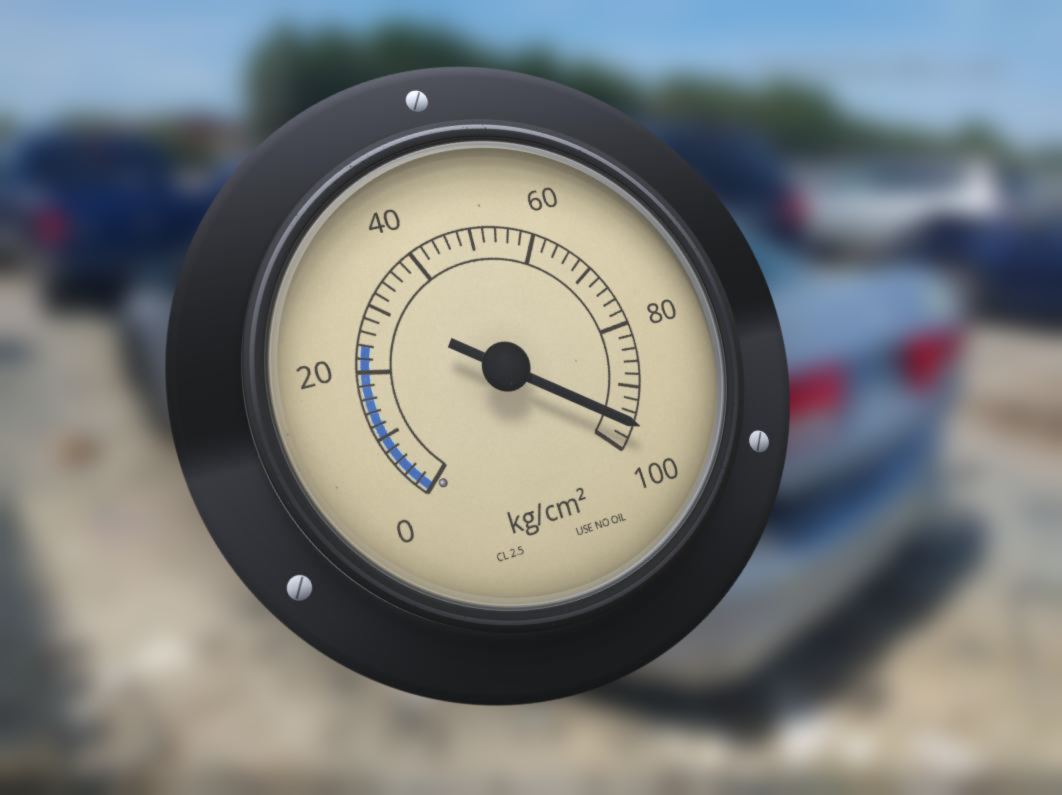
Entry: 96 kg/cm²
